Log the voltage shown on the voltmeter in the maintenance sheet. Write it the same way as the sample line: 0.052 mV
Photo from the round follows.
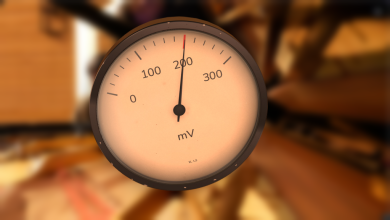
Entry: 200 mV
